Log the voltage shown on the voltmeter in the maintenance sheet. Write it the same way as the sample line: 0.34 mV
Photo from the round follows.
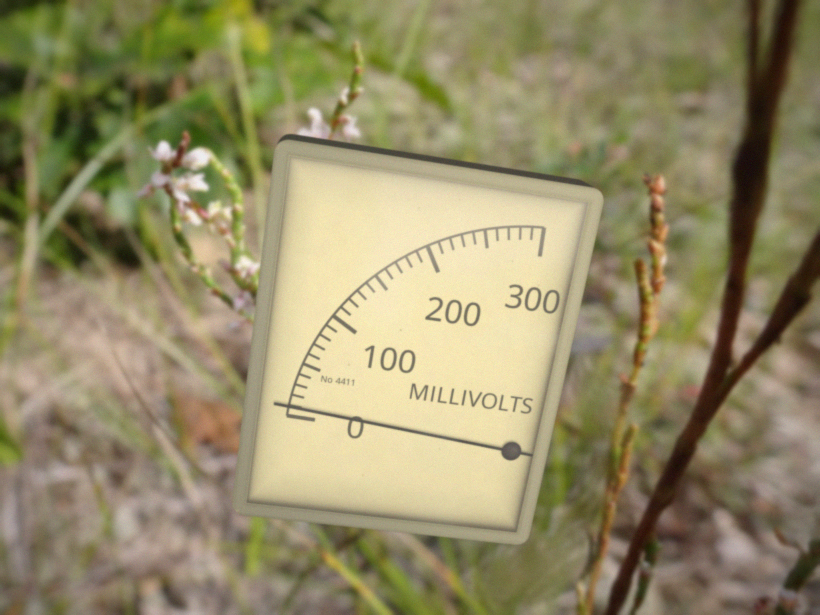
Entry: 10 mV
